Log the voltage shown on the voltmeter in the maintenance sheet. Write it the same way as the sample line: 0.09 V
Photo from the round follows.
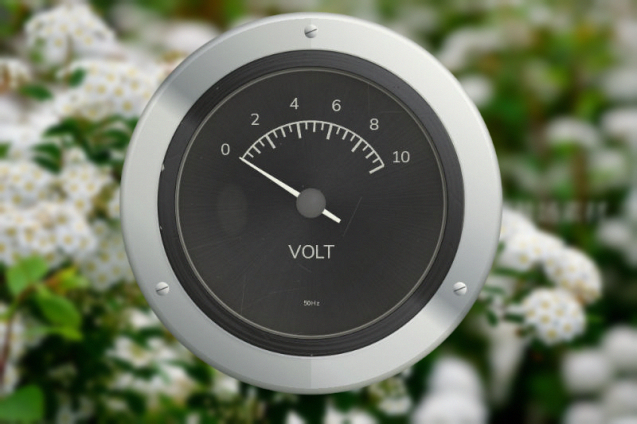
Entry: 0 V
